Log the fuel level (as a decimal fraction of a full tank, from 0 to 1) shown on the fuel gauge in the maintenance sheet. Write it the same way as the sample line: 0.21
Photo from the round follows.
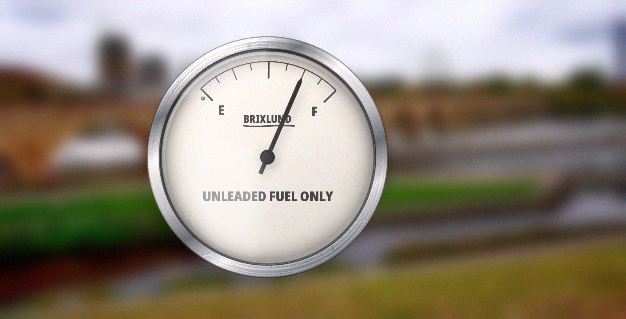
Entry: 0.75
